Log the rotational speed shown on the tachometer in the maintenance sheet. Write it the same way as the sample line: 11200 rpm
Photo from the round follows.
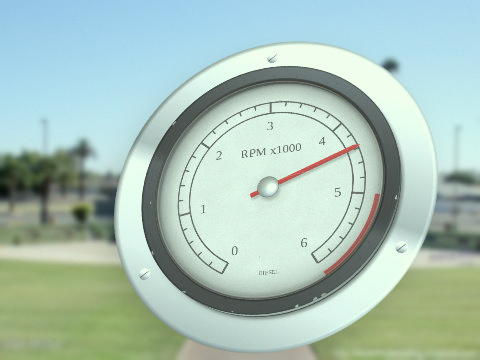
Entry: 4400 rpm
